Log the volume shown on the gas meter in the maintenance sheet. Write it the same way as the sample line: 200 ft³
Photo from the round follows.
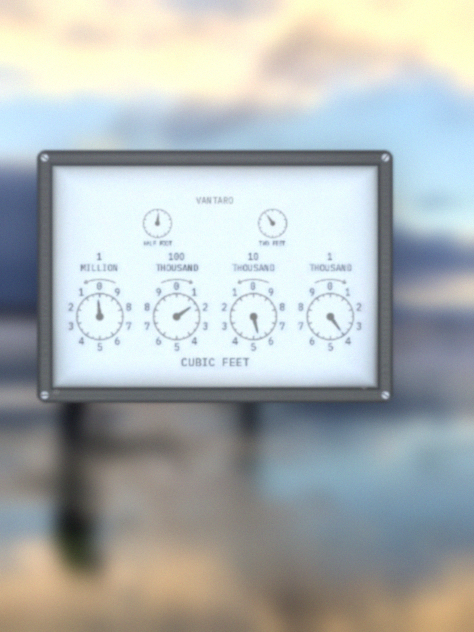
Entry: 15400 ft³
